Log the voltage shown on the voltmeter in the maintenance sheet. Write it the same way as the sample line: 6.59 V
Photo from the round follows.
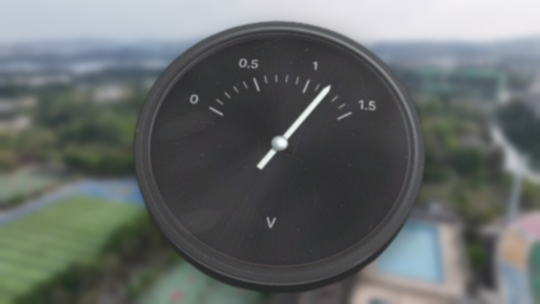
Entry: 1.2 V
